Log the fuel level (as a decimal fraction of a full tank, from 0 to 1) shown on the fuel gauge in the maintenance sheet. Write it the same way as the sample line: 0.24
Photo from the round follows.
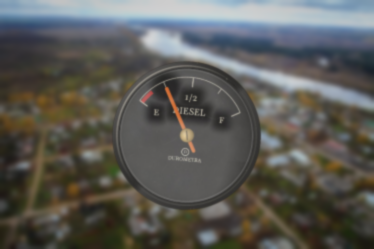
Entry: 0.25
